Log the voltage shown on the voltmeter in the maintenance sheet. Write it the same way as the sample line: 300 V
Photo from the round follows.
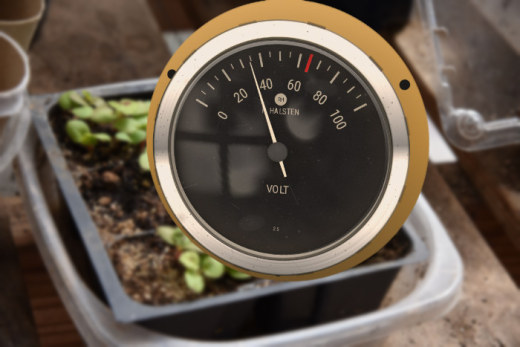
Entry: 35 V
